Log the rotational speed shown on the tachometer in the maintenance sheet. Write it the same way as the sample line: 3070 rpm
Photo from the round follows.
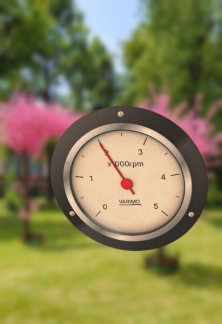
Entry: 2000 rpm
